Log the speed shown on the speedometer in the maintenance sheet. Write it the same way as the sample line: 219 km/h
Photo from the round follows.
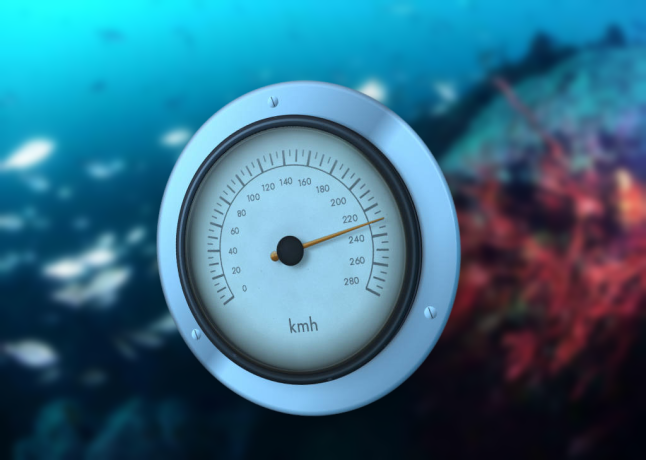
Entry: 230 km/h
